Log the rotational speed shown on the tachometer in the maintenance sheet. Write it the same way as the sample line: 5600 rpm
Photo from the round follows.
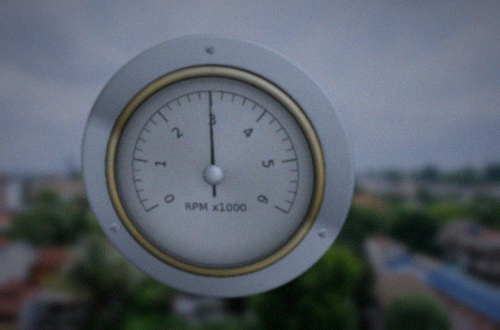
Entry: 3000 rpm
